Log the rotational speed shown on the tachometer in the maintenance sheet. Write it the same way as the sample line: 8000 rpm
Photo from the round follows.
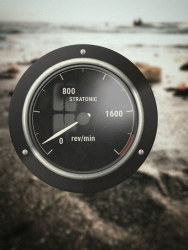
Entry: 100 rpm
